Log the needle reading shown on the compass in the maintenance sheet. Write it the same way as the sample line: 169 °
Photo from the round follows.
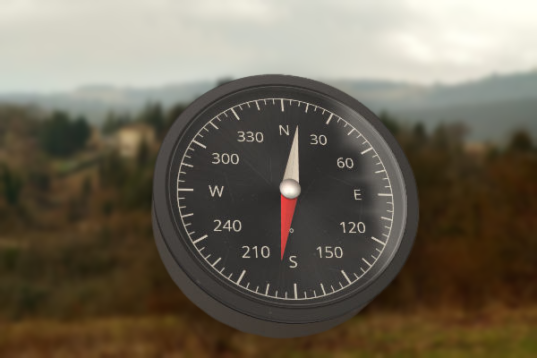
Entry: 190 °
